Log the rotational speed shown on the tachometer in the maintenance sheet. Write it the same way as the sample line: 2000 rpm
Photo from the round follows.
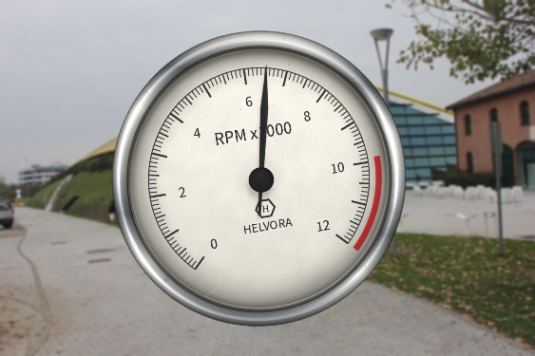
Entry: 6500 rpm
